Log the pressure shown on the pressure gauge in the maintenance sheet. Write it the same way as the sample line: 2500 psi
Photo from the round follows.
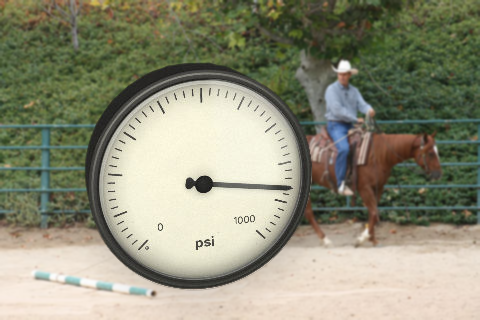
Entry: 860 psi
